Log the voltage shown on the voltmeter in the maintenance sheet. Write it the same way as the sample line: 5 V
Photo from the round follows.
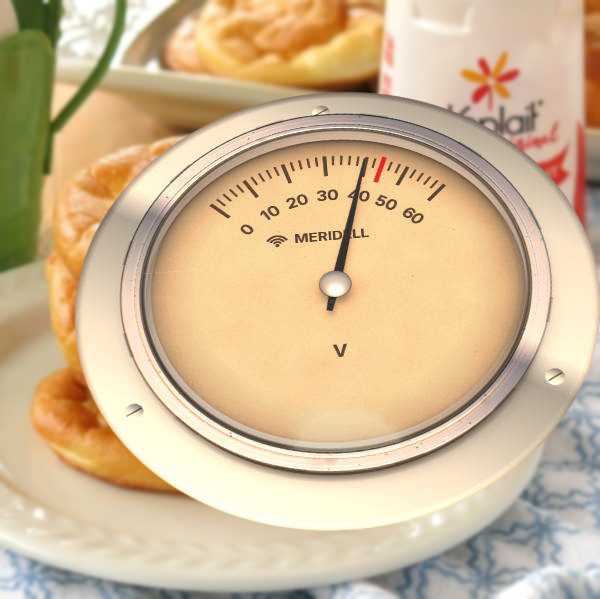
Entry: 40 V
